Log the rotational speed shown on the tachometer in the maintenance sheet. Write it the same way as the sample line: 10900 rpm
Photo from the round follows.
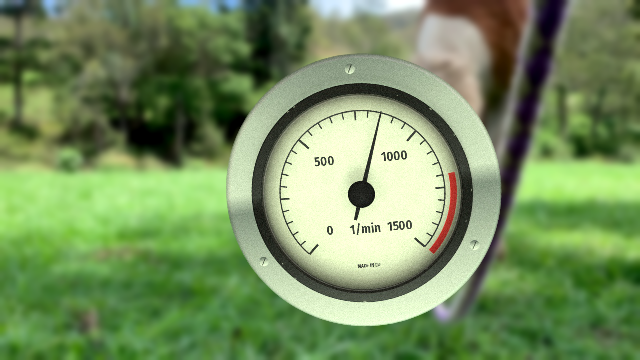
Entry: 850 rpm
